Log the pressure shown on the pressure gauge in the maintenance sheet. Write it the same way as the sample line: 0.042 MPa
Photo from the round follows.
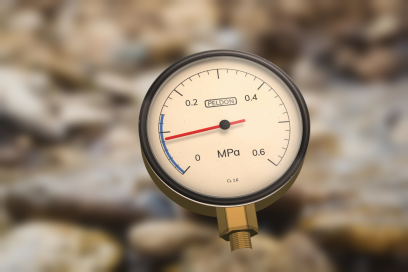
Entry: 0.08 MPa
